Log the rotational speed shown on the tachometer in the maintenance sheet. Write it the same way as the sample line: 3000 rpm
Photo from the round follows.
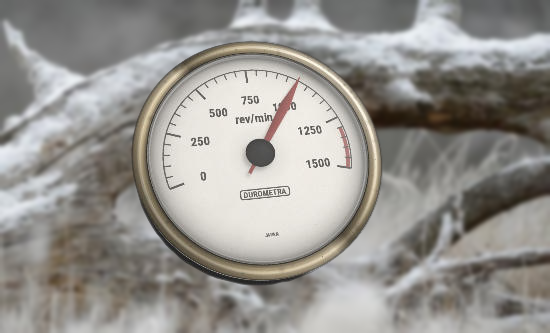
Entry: 1000 rpm
